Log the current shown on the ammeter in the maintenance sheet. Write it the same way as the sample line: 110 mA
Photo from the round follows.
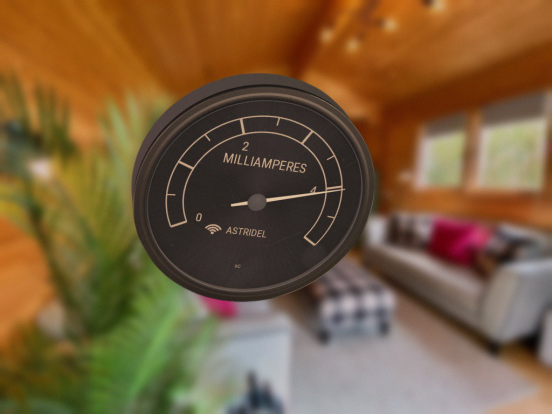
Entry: 4 mA
